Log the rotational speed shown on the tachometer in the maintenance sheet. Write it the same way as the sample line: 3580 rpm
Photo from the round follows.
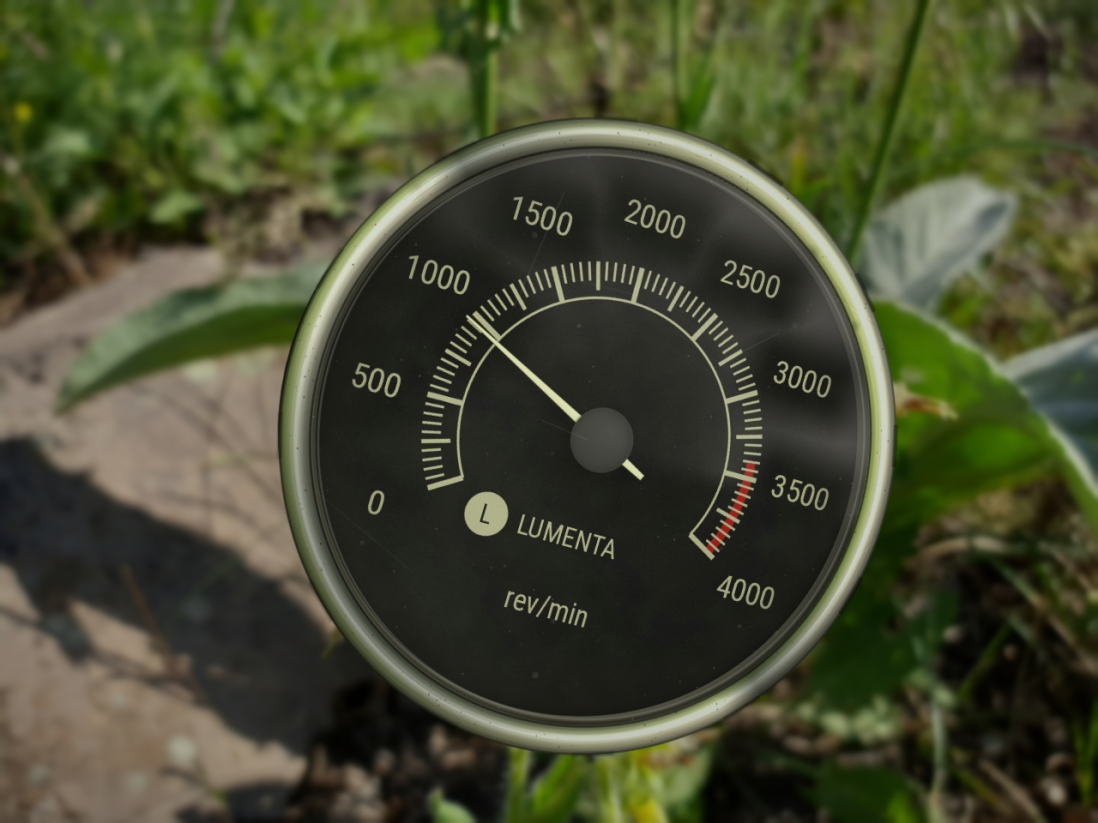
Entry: 950 rpm
